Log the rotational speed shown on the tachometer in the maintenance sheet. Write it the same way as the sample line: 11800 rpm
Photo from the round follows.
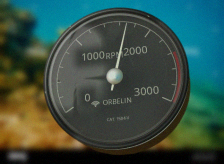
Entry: 1700 rpm
